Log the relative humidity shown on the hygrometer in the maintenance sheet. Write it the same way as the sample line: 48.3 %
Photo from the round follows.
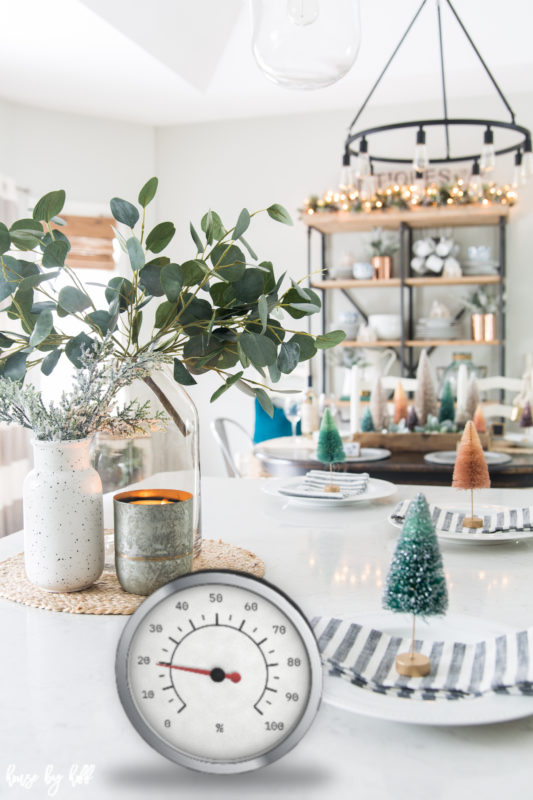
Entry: 20 %
